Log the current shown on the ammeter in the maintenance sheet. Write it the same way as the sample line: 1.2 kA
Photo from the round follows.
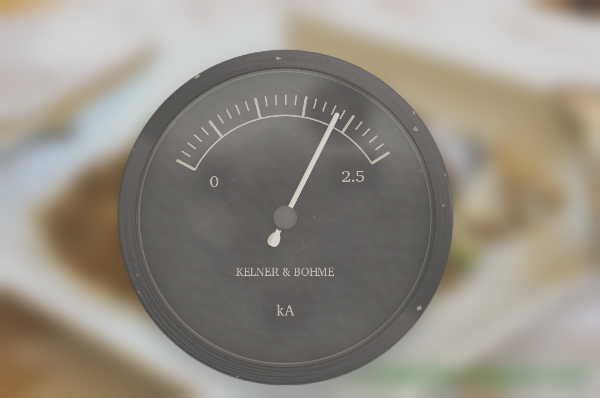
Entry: 1.85 kA
